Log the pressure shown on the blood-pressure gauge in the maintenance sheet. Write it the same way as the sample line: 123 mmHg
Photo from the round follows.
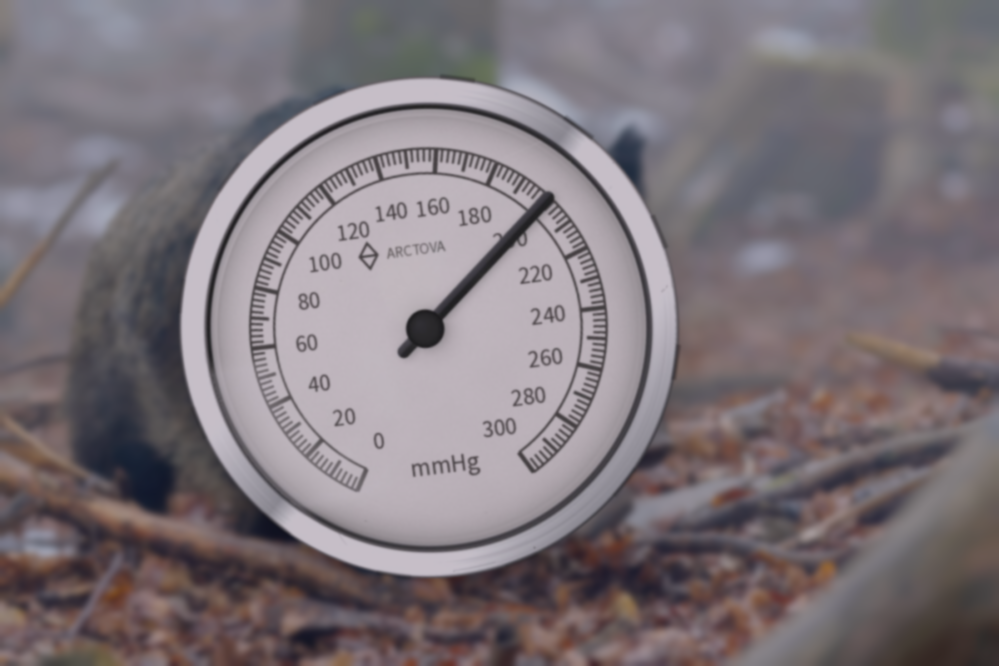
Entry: 200 mmHg
